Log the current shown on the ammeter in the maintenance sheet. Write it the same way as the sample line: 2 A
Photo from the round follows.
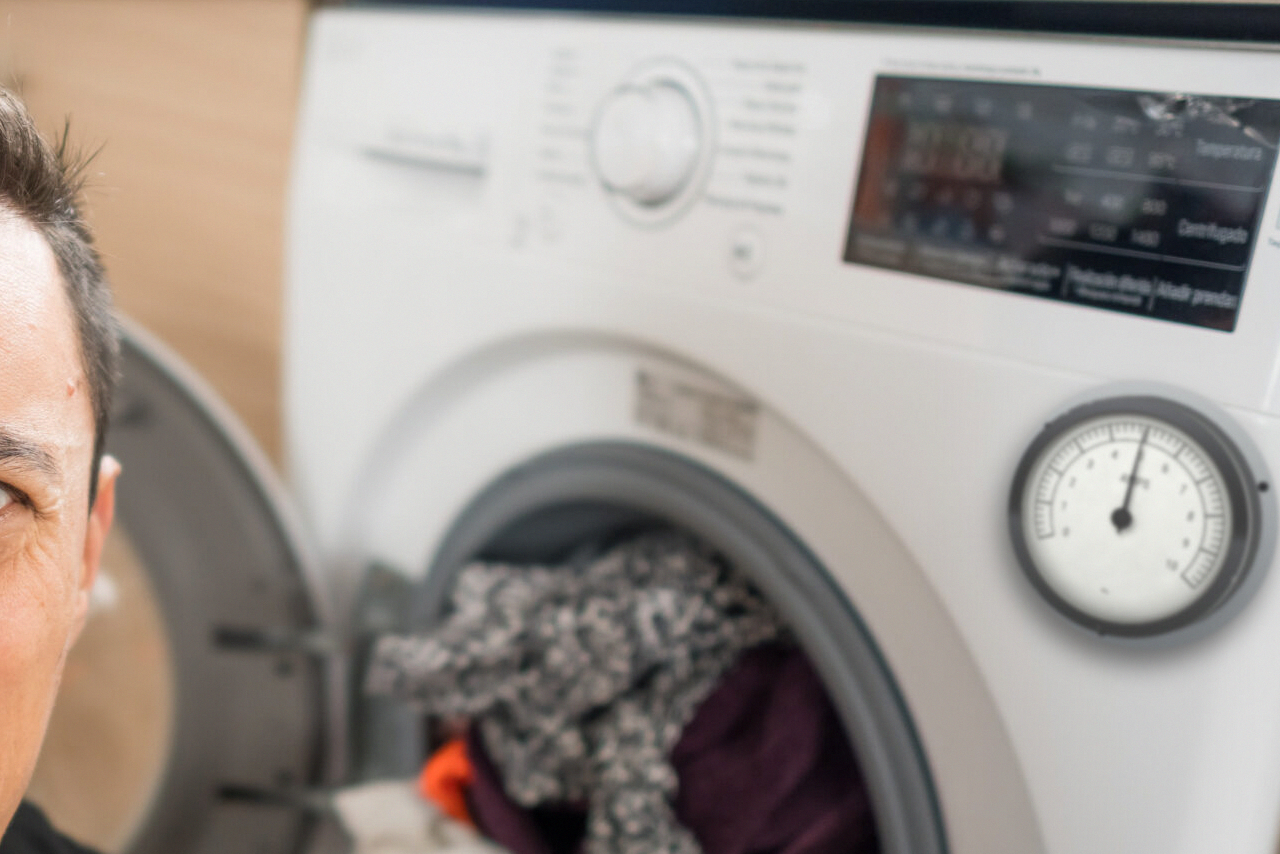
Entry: 5 A
